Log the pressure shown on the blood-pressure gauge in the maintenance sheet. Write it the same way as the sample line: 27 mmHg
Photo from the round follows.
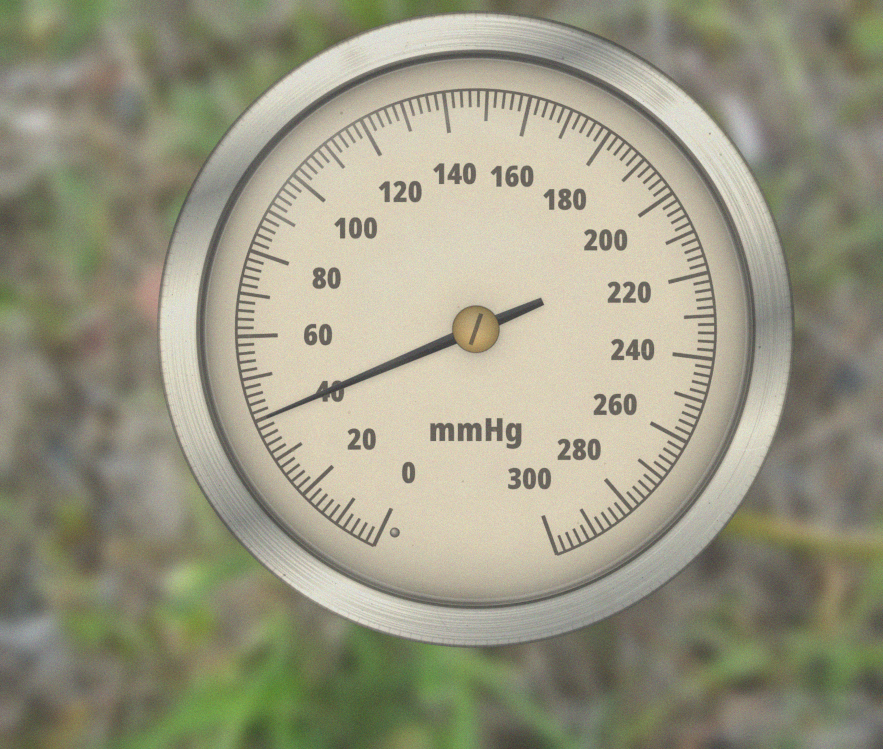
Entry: 40 mmHg
